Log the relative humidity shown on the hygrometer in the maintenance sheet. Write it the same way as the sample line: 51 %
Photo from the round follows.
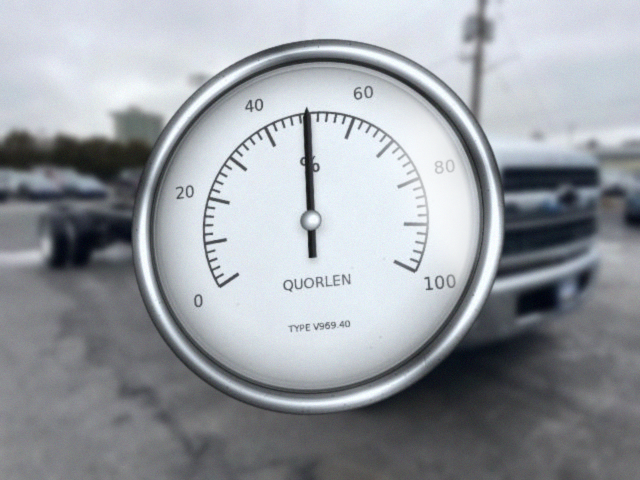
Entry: 50 %
